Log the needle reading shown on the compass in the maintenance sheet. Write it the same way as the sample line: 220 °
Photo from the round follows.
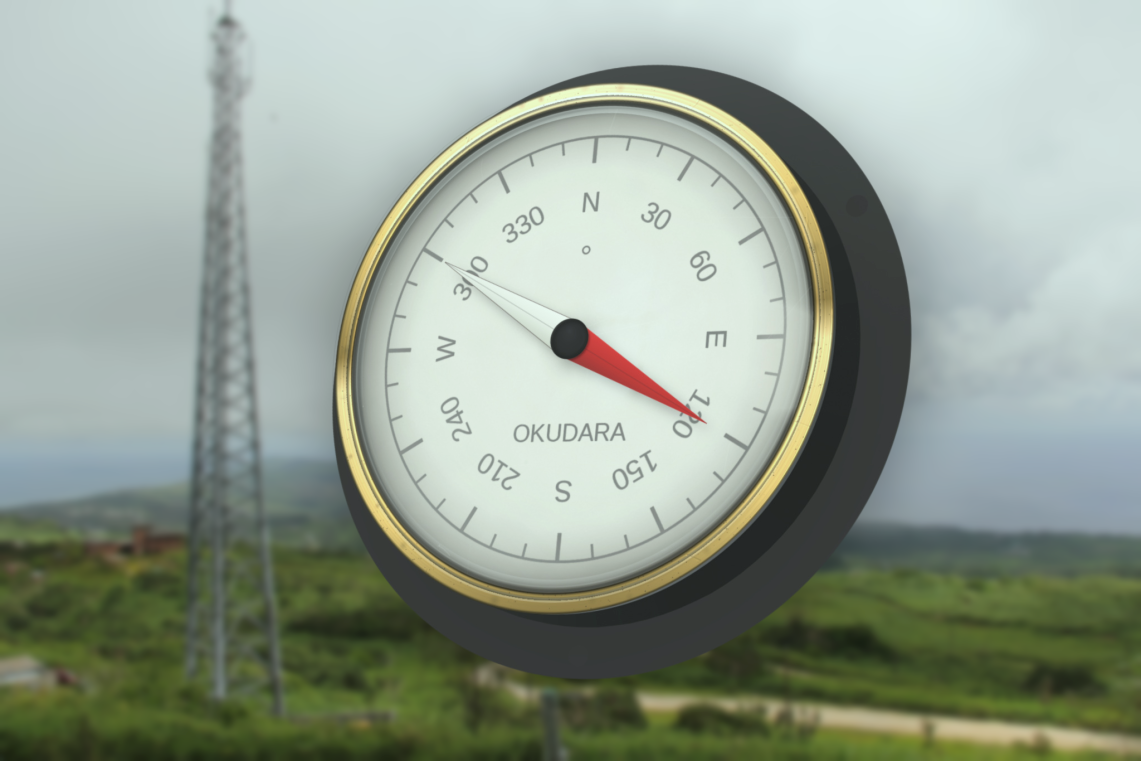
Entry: 120 °
